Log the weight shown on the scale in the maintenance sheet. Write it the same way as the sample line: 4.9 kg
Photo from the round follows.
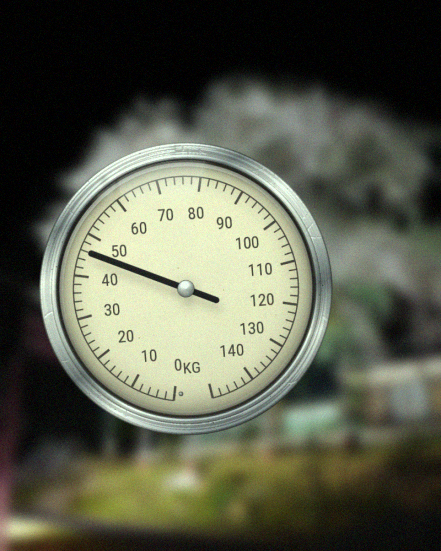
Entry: 46 kg
